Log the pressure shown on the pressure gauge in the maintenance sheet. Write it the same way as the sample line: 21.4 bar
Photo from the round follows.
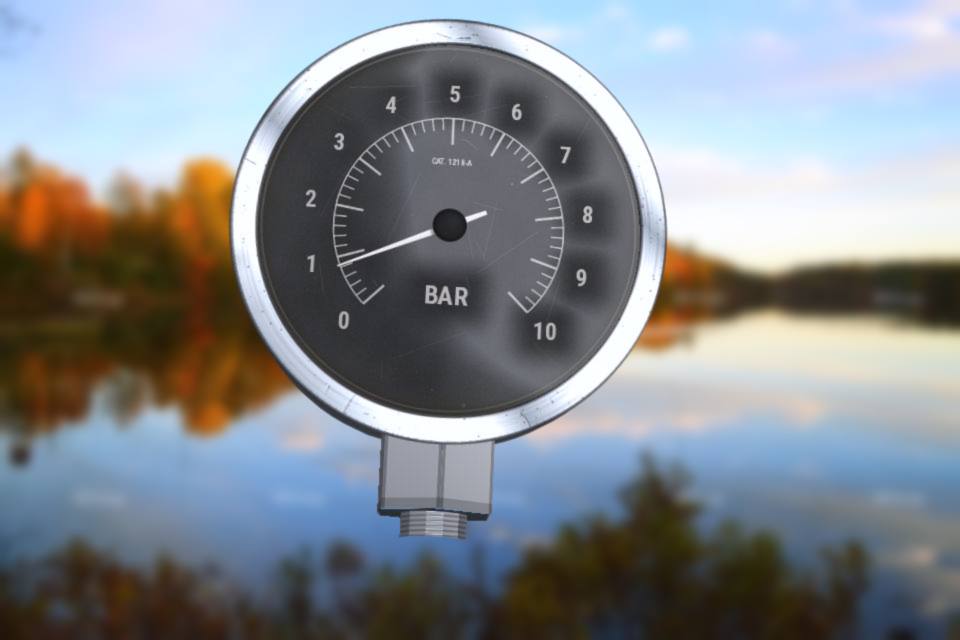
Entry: 0.8 bar
